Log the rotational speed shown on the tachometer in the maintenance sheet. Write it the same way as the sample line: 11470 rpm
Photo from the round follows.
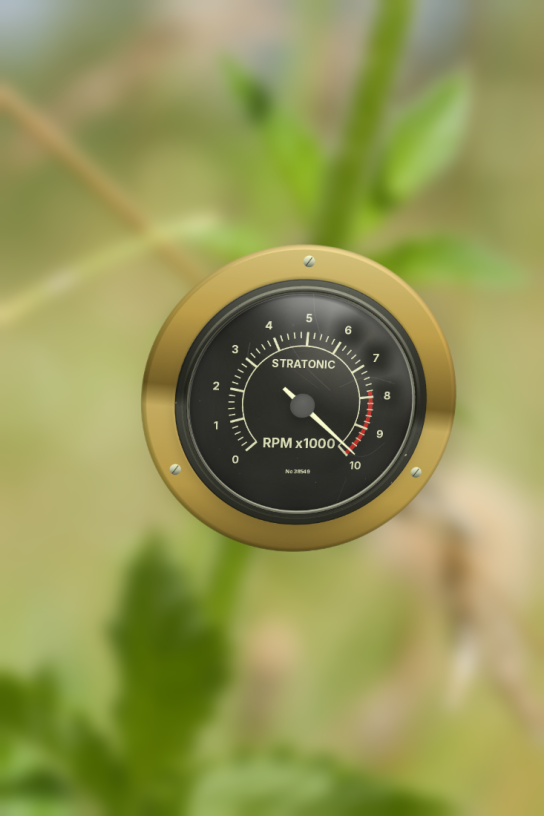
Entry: 9800 rpm
